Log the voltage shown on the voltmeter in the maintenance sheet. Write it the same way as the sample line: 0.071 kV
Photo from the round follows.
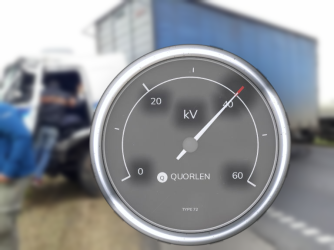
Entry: 40 kV
